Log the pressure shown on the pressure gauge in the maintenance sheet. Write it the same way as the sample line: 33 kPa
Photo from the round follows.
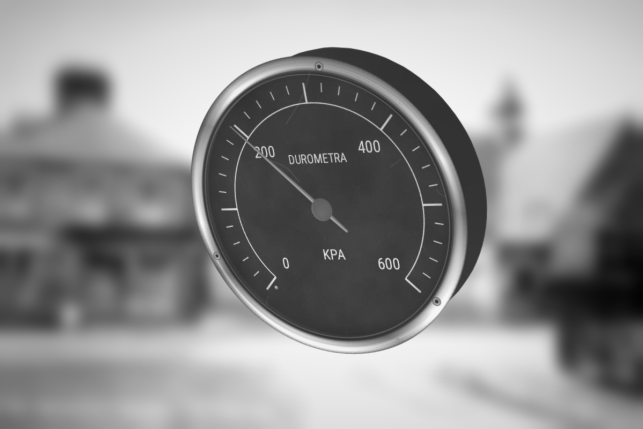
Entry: 200 kPa
